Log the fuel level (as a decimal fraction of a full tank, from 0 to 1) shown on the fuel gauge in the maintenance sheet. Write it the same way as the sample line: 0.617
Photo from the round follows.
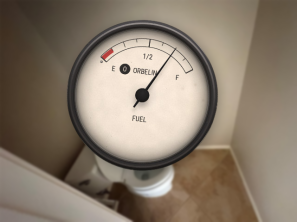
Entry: 0.75
